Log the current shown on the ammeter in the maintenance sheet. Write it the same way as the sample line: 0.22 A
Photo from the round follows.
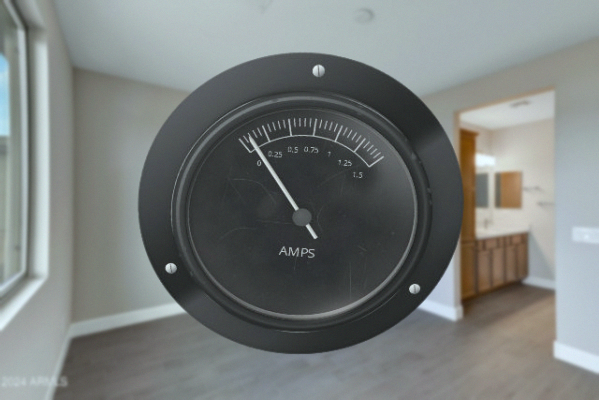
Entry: 0.1 A
